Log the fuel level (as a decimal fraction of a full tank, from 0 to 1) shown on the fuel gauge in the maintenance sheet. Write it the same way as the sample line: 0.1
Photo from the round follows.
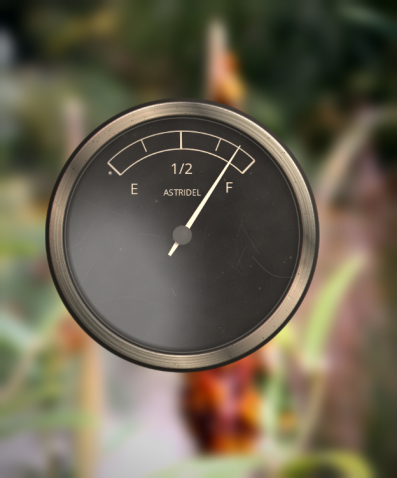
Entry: 0.875
